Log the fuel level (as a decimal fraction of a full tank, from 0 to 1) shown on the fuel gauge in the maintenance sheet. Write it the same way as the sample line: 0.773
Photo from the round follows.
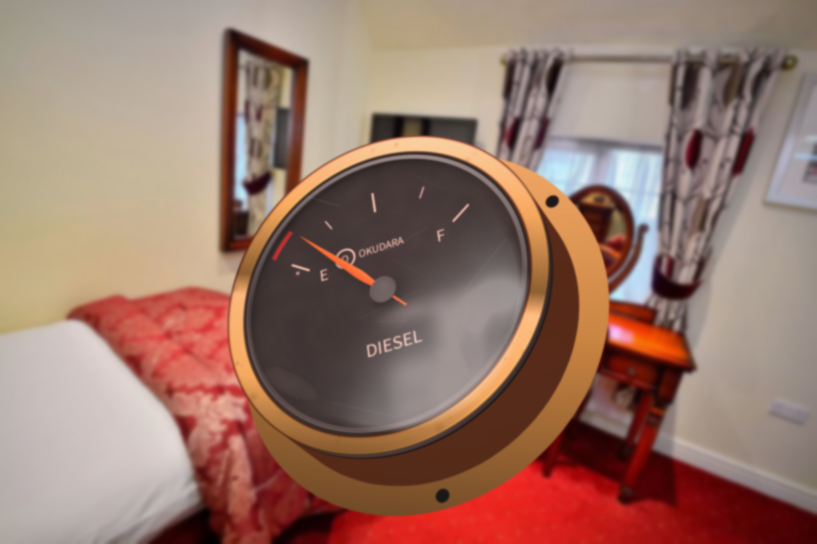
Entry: 0.125
